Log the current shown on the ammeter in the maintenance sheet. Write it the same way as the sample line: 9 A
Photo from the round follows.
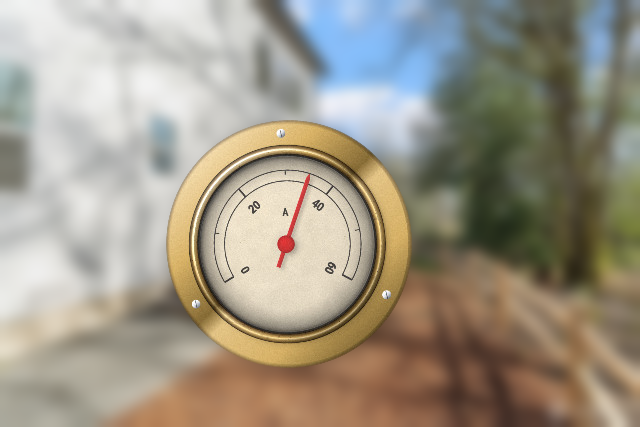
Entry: 35 A
